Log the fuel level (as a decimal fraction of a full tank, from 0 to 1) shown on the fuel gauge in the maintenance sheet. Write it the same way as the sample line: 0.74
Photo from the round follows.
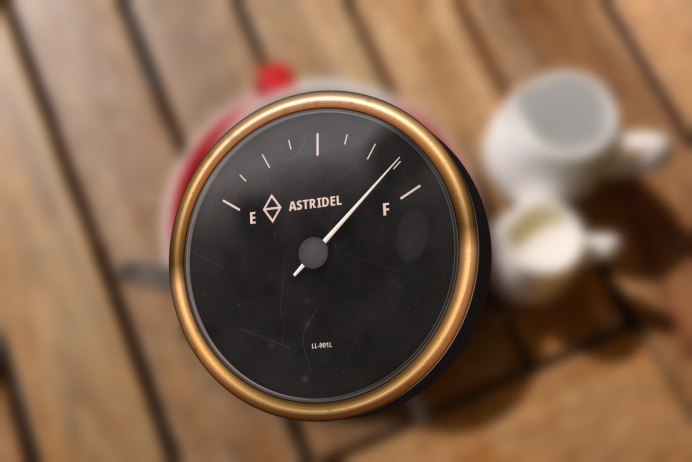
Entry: 0.875
